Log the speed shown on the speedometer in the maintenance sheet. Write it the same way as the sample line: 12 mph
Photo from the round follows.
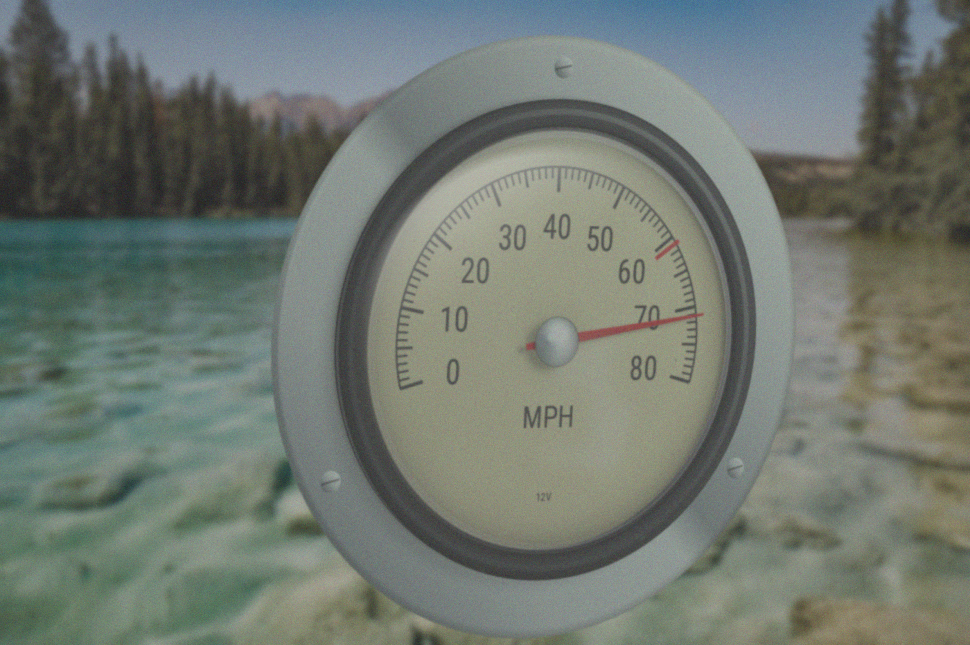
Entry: 71 mph
